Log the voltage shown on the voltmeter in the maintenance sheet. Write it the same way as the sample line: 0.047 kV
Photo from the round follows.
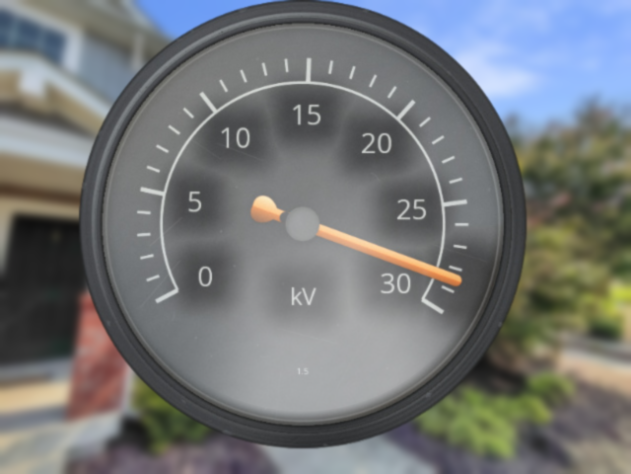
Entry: 28.5 kV
